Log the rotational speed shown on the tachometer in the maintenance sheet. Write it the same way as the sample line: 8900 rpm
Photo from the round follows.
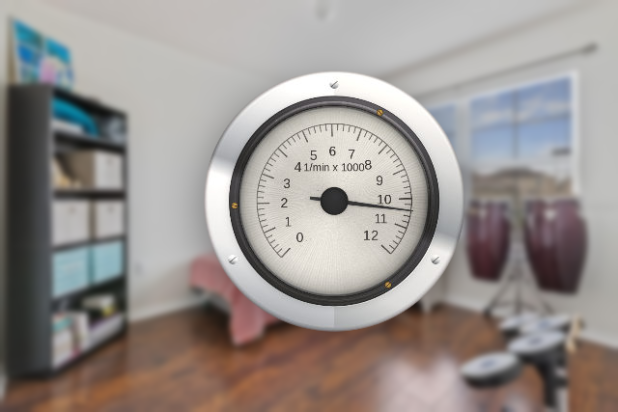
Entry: 10400 rpm
